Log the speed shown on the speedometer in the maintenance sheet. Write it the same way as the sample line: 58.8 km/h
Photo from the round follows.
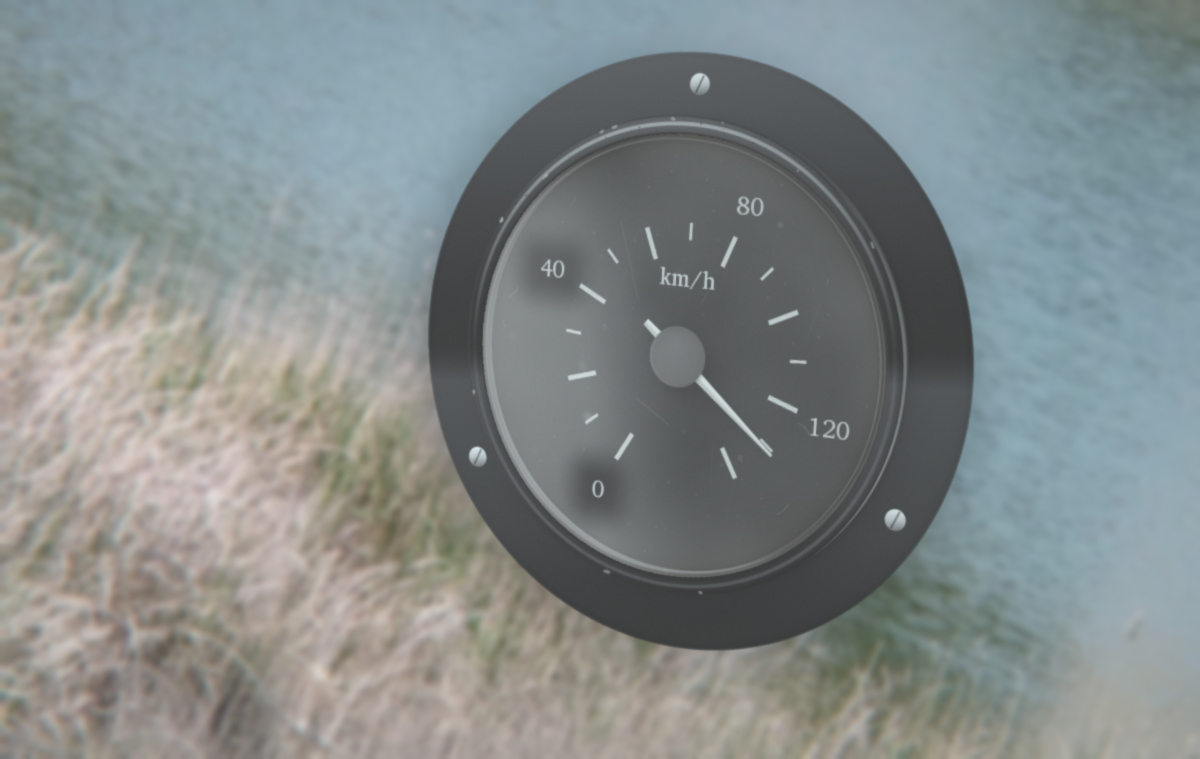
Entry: 130 km/h
